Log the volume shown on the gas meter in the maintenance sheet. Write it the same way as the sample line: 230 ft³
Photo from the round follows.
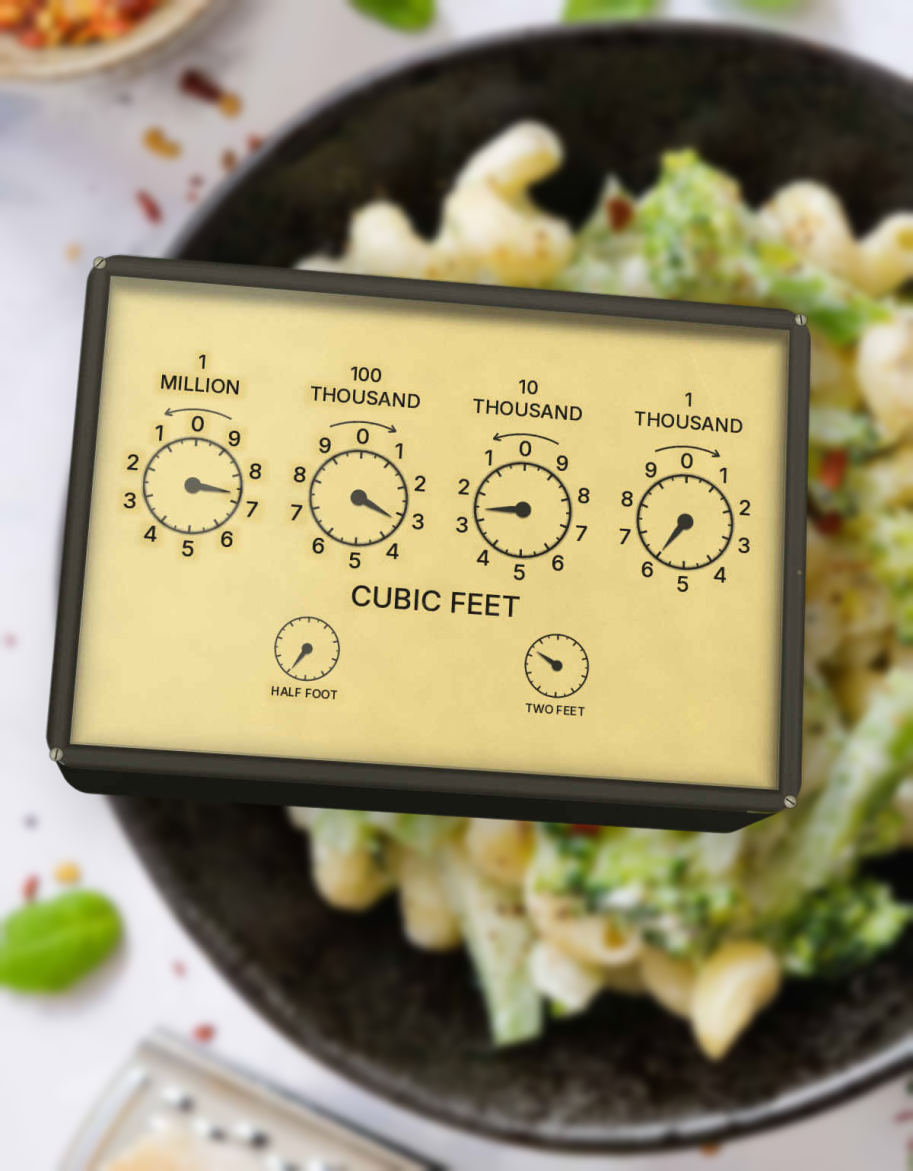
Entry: 732600 ft³
